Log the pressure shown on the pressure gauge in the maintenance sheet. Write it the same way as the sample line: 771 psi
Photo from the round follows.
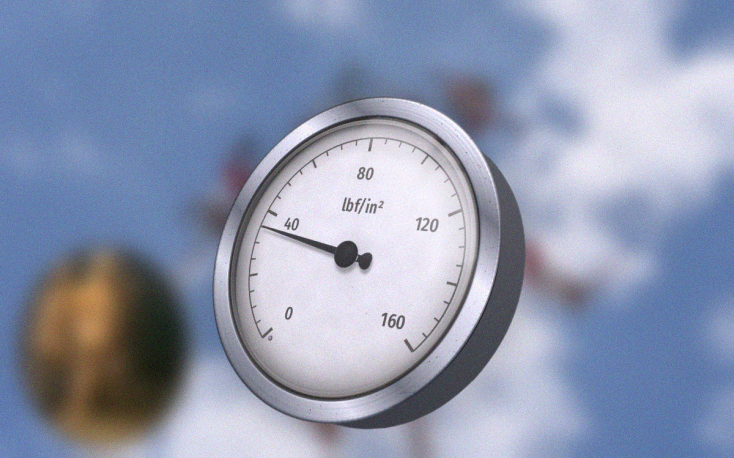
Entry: 35 psi
